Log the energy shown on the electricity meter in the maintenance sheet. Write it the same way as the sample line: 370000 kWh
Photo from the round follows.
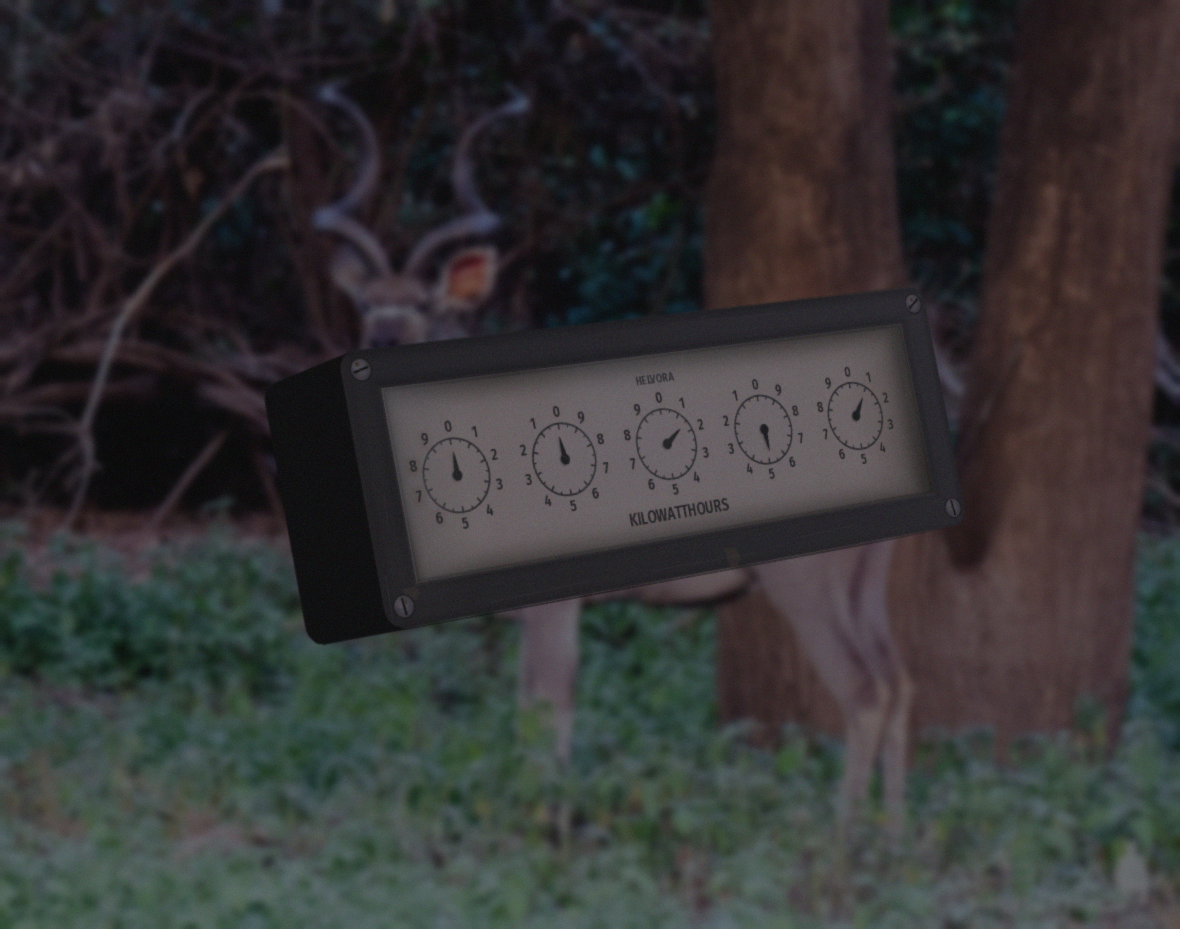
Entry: 151 kWh
